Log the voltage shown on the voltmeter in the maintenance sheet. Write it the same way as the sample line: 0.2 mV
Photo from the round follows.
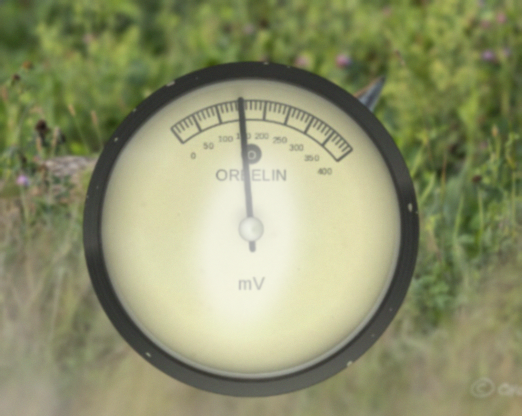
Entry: 150 mV
